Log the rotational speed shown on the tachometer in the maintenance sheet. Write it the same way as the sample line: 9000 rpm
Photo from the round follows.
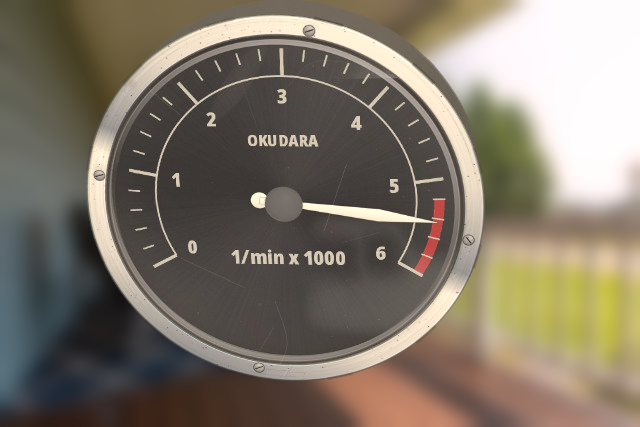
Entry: 5400 rpm
